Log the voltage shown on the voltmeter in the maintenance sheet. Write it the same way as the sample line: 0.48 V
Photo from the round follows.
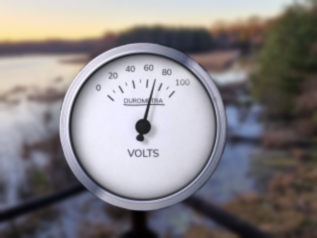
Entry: 70 V
